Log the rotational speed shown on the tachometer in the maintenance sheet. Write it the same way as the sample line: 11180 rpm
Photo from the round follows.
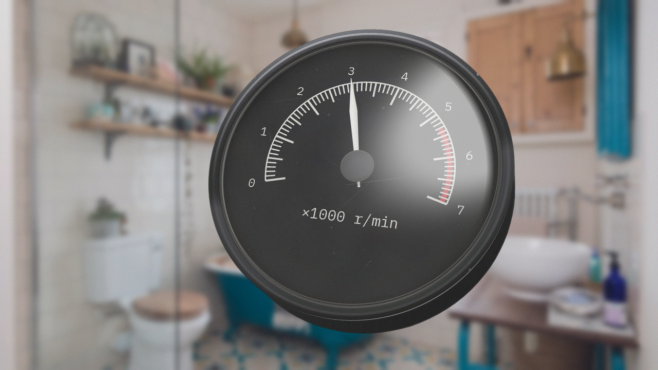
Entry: 3000 rpm
